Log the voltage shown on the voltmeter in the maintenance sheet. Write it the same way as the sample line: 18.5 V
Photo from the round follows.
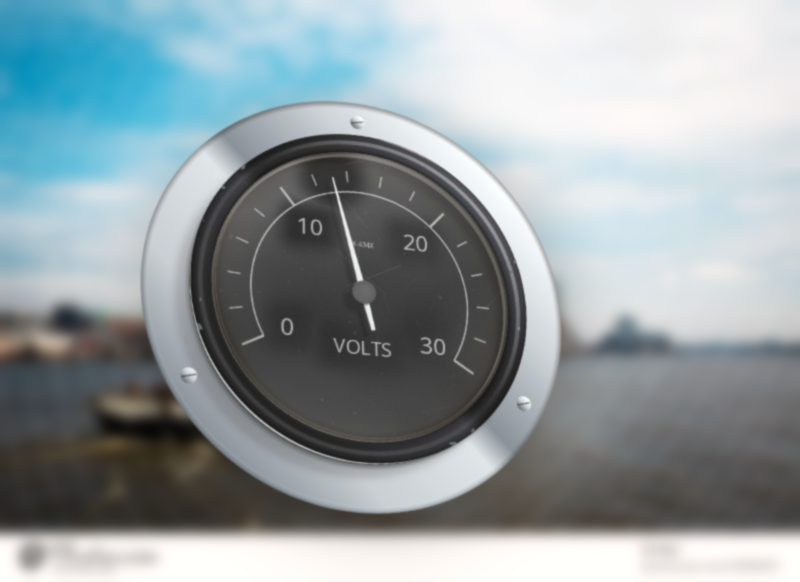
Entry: 13 V
